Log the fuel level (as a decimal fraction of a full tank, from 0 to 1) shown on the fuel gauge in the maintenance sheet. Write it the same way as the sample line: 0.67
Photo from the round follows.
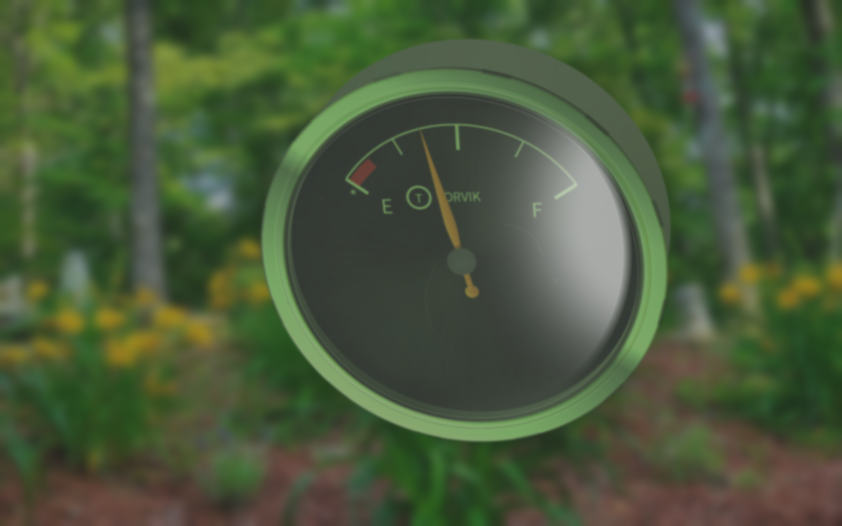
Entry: 0.375
